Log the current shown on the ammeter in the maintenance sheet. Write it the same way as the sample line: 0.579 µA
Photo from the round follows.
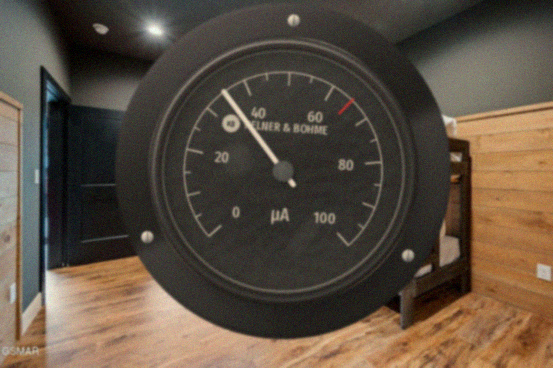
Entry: 35 µA
